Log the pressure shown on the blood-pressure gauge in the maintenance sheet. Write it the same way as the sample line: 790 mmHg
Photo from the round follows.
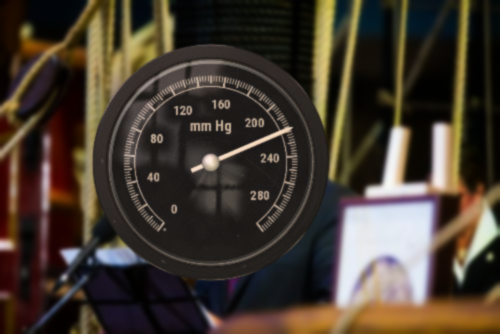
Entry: 220 mmHg
